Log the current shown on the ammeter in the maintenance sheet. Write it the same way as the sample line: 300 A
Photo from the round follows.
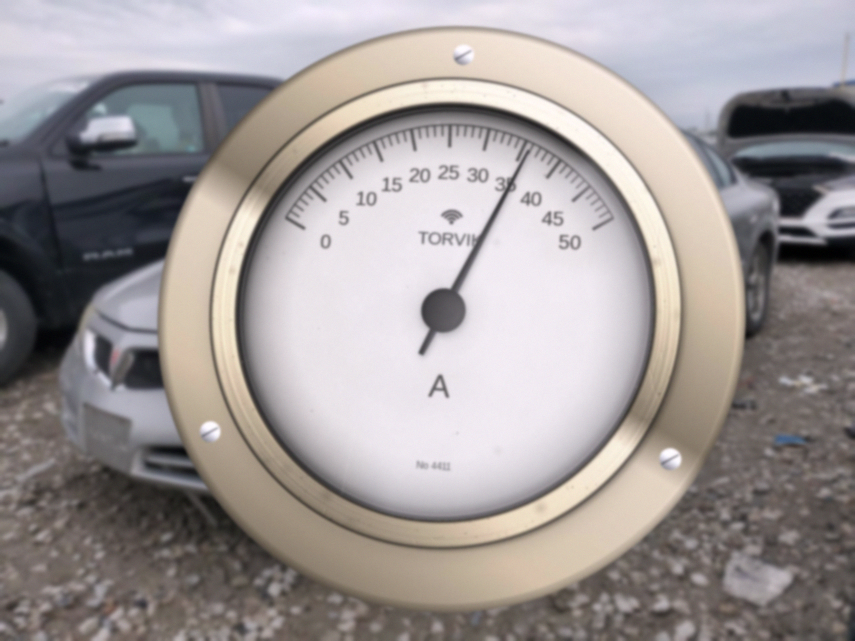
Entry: 36 A
